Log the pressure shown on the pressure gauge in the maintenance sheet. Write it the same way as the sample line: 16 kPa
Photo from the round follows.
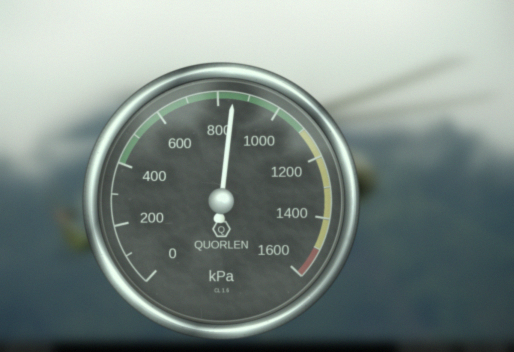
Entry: 850 kPa
